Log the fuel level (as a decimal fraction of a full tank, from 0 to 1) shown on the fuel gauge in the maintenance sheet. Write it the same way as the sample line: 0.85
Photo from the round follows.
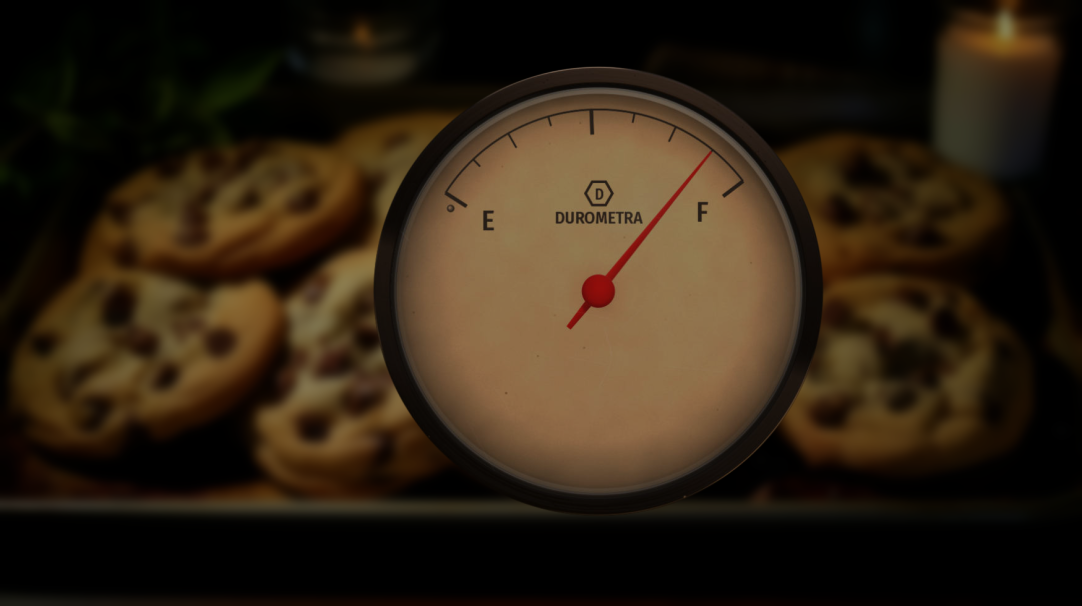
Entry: 0.875
